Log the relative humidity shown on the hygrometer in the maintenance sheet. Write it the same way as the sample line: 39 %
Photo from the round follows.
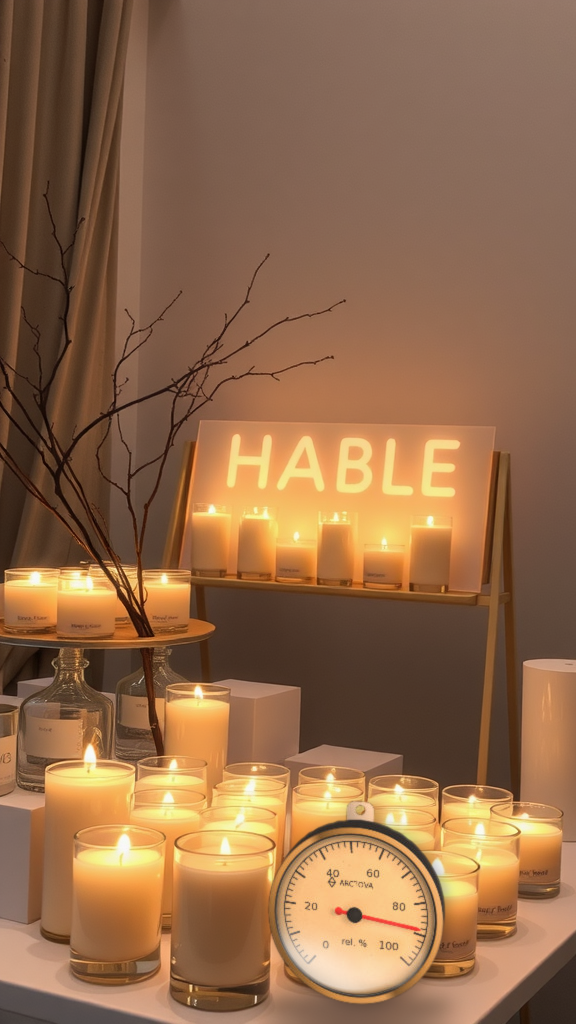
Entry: 88 %
